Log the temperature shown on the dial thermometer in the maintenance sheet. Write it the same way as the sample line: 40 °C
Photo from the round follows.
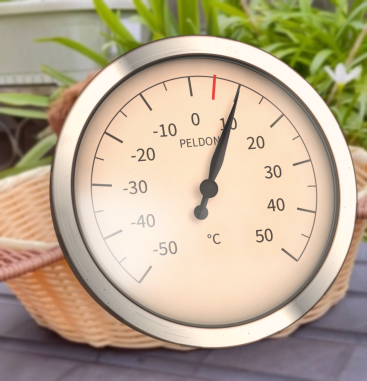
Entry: 10 °C
